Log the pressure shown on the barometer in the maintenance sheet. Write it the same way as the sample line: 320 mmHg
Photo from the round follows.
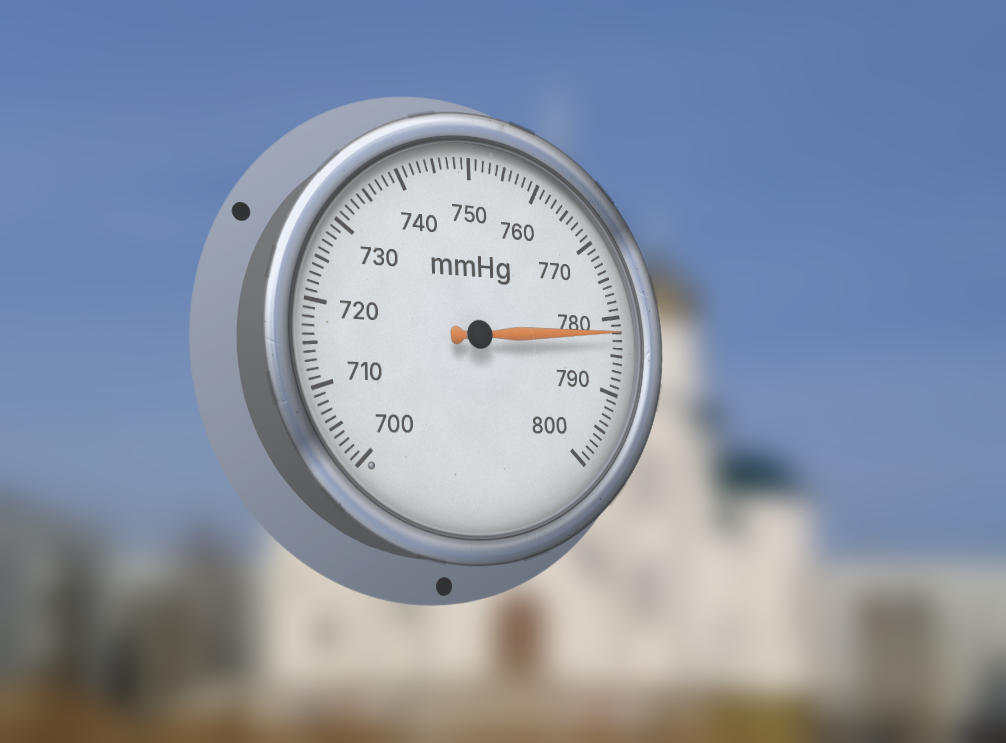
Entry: 782 mmHg
